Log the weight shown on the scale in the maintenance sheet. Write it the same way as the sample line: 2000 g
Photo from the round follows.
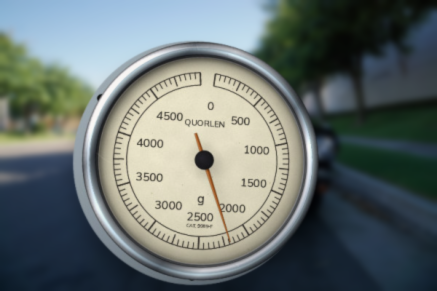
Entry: 2200 g
